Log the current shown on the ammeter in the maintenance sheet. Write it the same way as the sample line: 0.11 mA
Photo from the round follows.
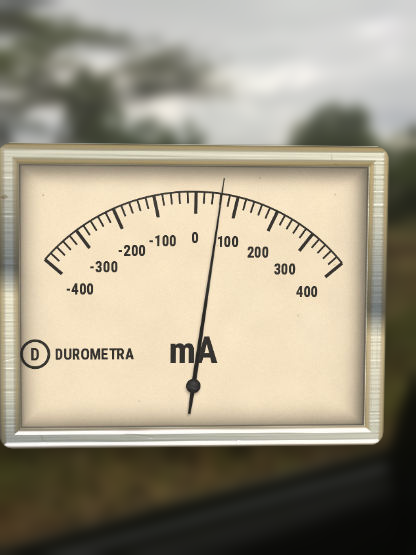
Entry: 60 mA
